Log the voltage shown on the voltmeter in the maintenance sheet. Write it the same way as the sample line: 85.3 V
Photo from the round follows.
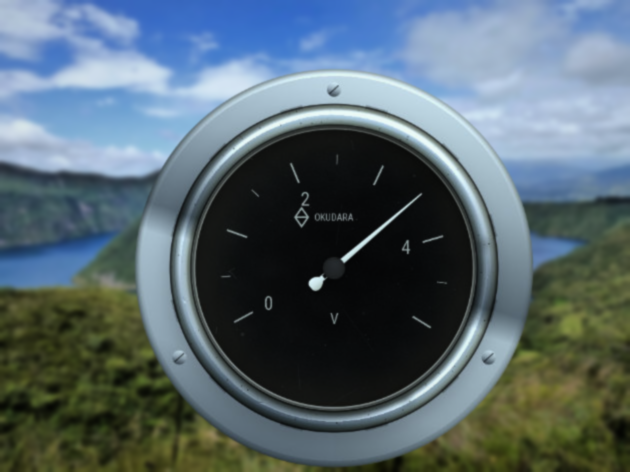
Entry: 3.5 V
